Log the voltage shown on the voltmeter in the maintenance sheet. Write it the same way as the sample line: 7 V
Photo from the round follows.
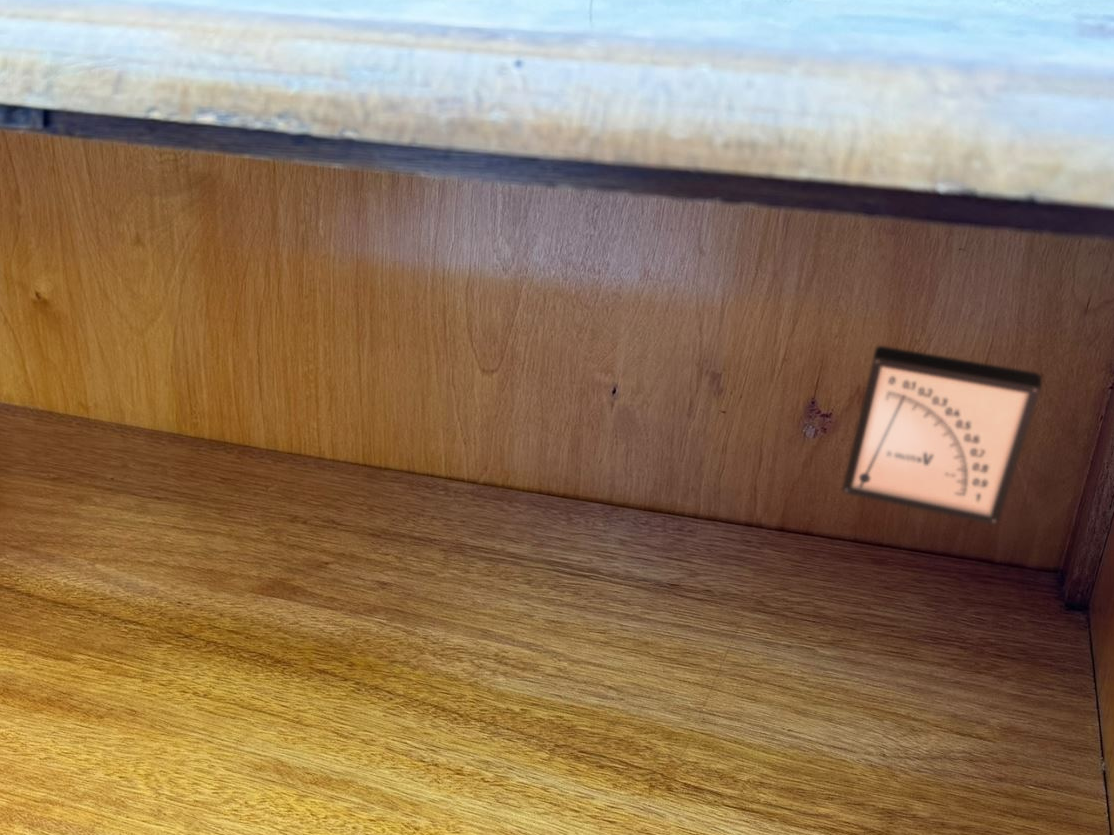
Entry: 0.1 V
